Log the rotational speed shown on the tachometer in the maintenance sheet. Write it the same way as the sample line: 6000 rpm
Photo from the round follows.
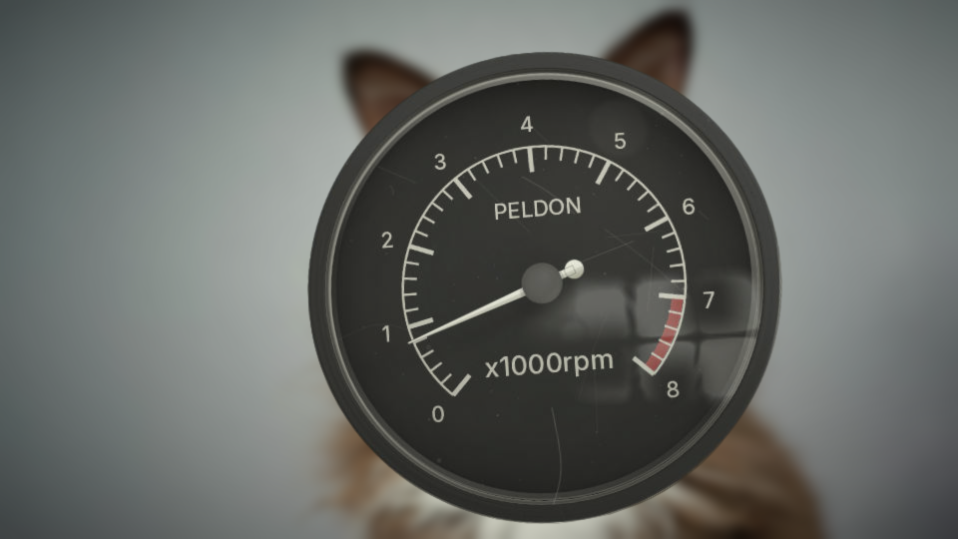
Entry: 800 rpm
